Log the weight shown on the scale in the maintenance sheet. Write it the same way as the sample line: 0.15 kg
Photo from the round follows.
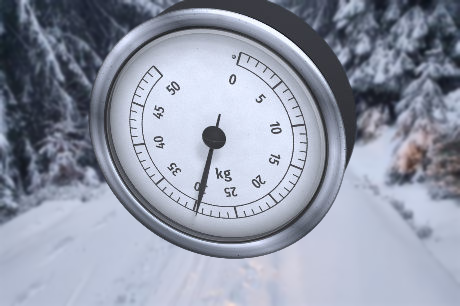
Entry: 29.5 kg
